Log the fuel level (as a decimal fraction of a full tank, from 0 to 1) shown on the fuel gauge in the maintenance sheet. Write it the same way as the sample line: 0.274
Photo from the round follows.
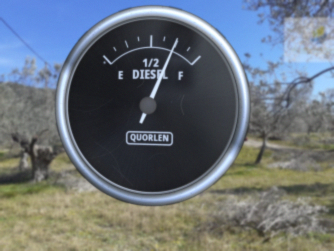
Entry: 0.75
